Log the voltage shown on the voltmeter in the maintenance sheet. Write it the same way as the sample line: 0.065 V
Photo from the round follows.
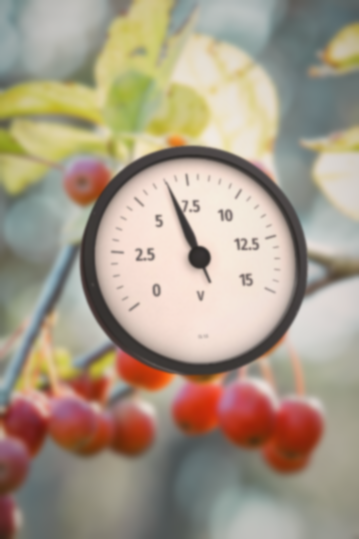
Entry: 6.5 V
